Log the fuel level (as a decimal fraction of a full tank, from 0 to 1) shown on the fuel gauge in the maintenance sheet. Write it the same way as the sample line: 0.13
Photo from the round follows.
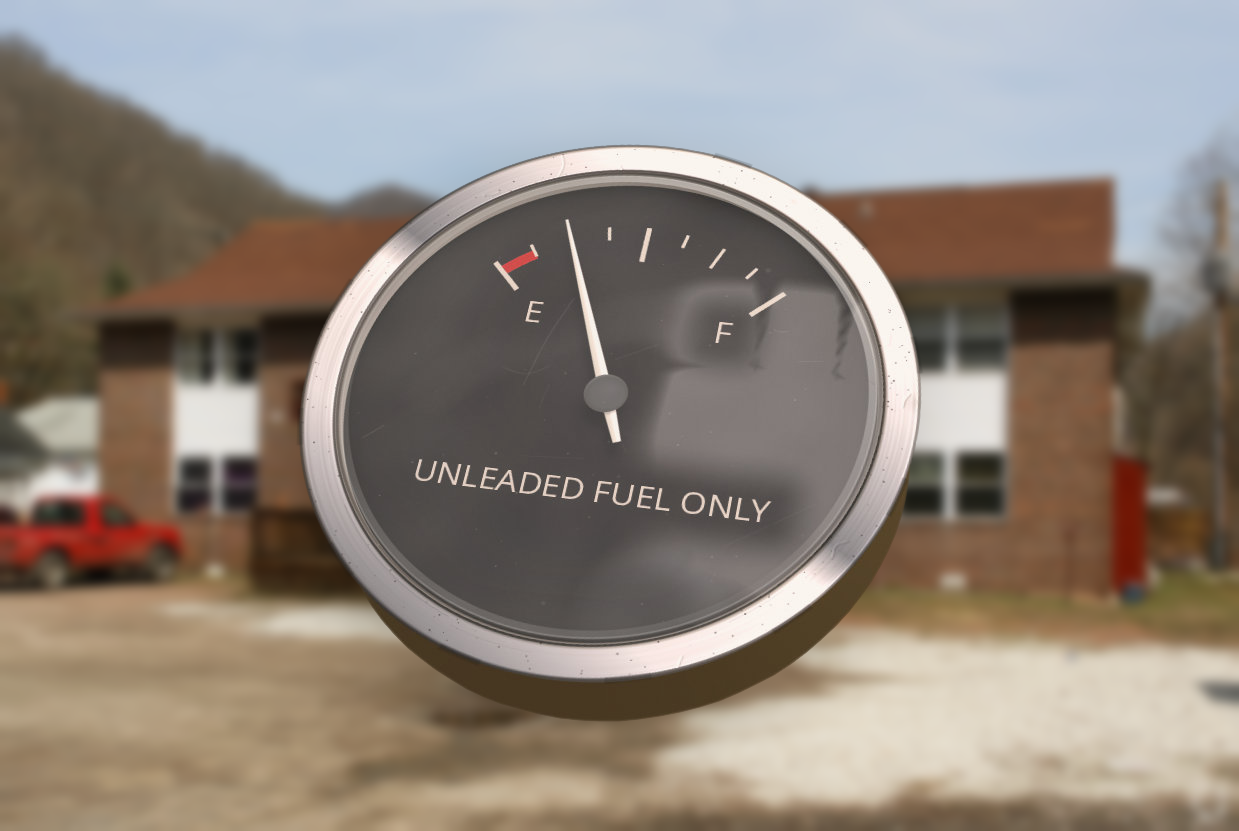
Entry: 0.25
